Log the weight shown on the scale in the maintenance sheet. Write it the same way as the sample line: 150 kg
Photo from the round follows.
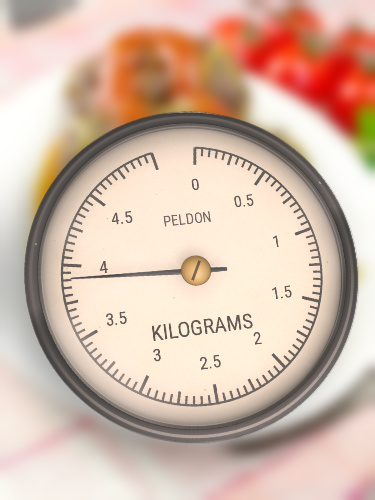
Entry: 3.9 kg
